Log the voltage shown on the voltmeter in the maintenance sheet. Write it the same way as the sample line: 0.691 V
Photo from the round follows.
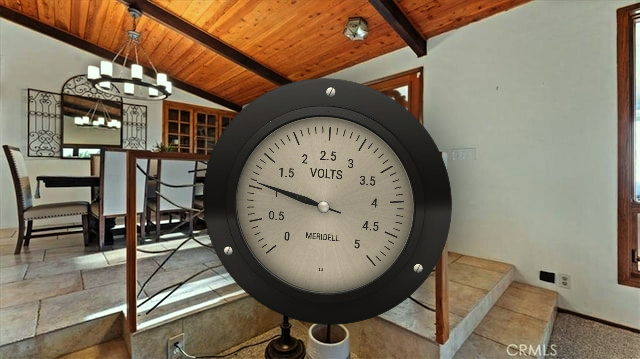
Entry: 1.1 V
